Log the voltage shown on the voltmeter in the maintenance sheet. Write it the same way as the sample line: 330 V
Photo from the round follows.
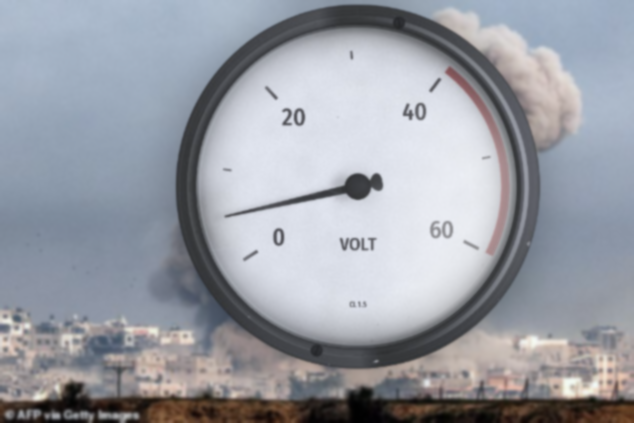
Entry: 5 V
